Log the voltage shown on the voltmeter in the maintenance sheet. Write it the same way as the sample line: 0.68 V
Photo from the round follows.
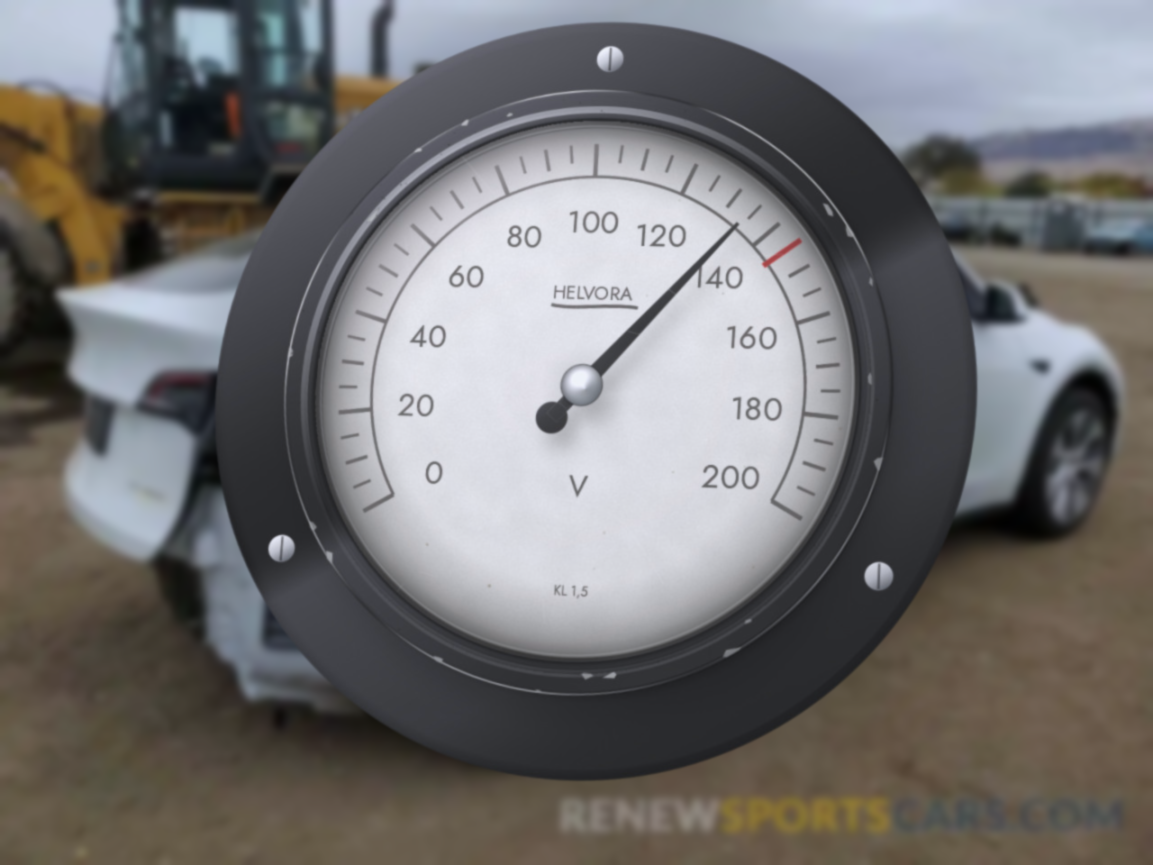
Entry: 135 V
